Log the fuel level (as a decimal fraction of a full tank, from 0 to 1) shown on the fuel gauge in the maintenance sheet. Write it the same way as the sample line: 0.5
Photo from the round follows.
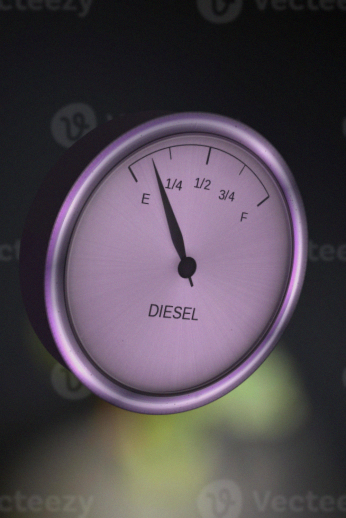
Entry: 0.125
